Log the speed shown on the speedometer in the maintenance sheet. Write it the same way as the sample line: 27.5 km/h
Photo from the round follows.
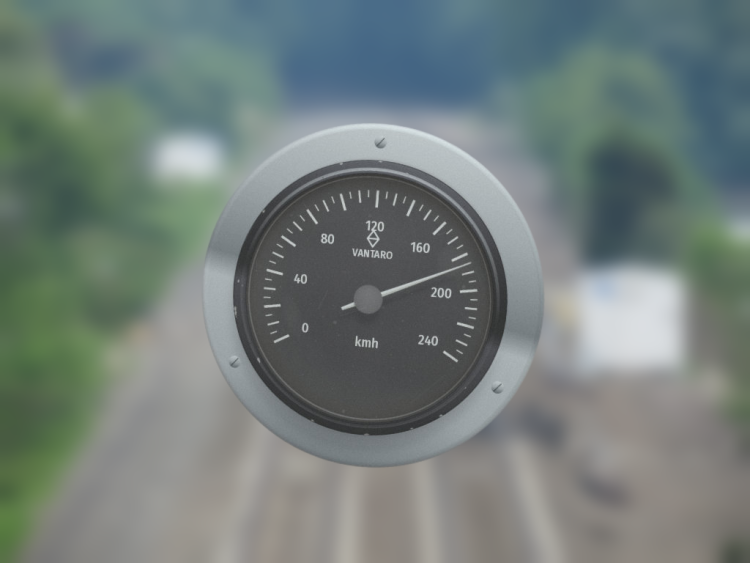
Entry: 185 km/h
